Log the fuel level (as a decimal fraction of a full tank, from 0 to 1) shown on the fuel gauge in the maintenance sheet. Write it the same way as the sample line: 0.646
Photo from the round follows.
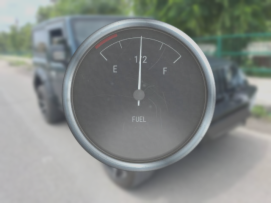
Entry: 0.5
